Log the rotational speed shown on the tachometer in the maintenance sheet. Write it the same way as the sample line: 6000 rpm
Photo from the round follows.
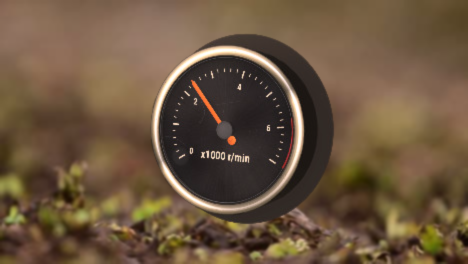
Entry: 2400 rpm
